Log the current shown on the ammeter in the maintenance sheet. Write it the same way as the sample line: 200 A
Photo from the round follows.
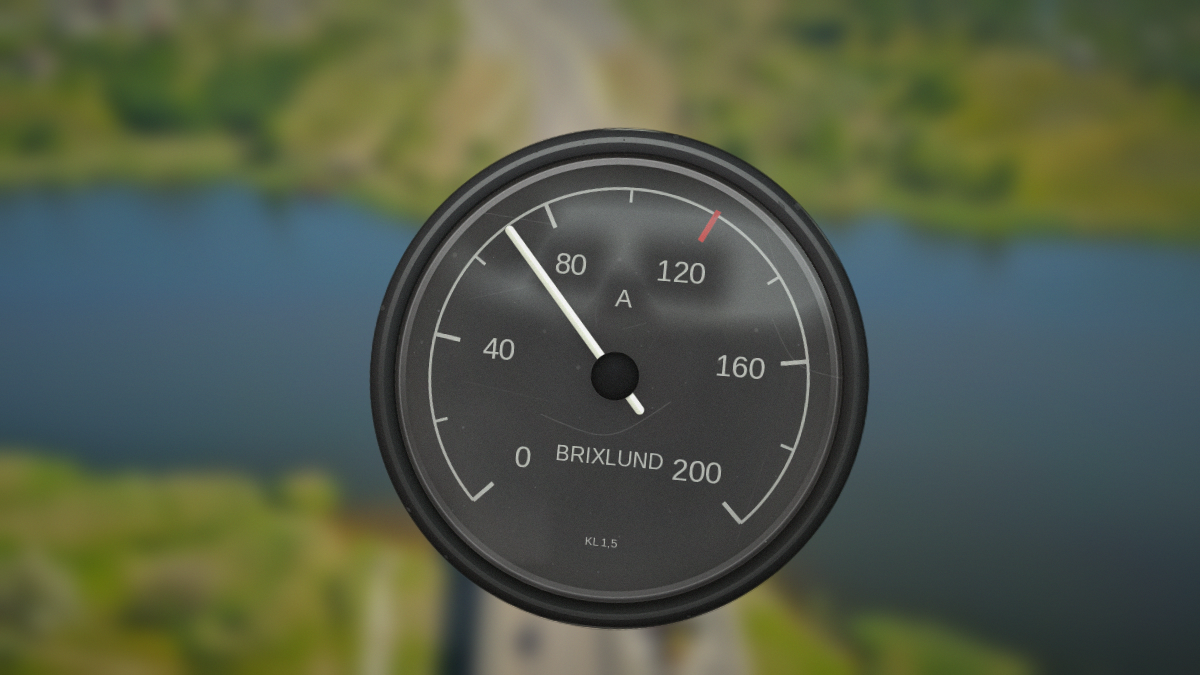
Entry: 70 A
